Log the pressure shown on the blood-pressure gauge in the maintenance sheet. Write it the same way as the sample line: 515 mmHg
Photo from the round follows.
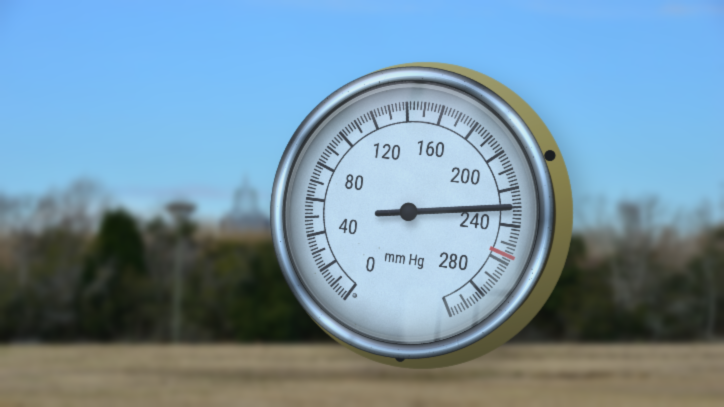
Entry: 230 mmHg
